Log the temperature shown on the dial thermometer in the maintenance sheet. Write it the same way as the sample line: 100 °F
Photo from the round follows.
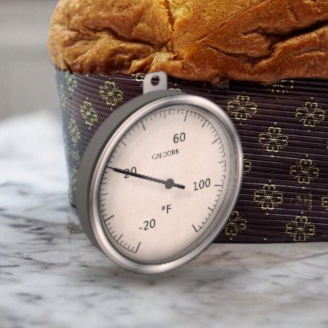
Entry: 20 °F
